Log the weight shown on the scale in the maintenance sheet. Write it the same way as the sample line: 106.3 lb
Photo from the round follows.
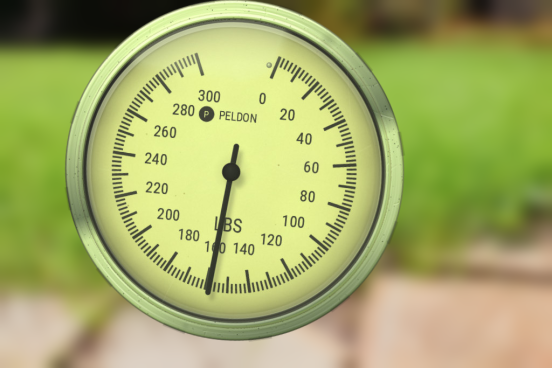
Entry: 158 lb
